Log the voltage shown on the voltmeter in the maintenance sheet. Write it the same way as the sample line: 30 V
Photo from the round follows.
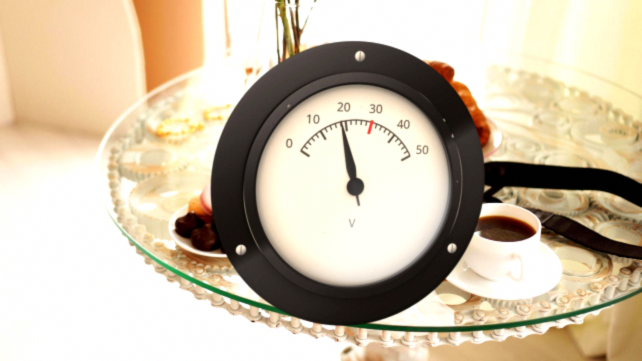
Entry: 18 V
